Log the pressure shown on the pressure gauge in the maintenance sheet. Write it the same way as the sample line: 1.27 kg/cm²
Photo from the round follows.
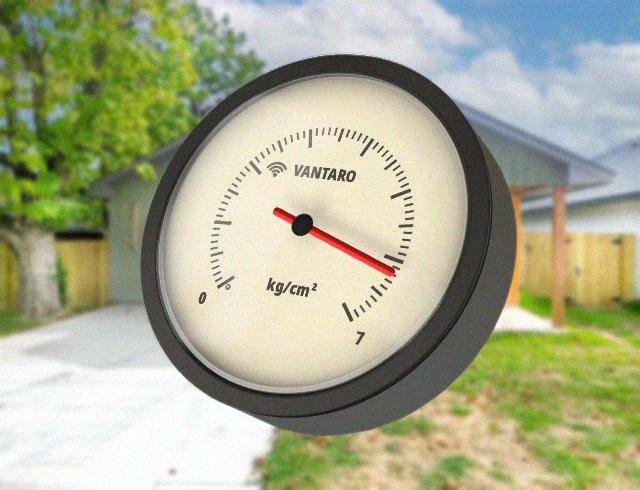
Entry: 6.2 kg/cm²
